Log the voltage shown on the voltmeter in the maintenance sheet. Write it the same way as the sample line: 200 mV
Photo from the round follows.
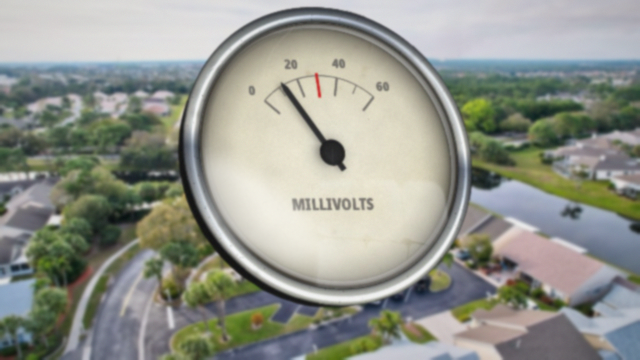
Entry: 10 mV
